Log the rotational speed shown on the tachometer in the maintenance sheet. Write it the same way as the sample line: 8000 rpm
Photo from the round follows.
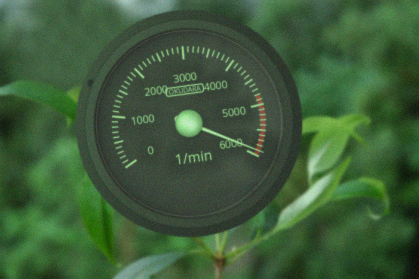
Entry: 5900 rpm
